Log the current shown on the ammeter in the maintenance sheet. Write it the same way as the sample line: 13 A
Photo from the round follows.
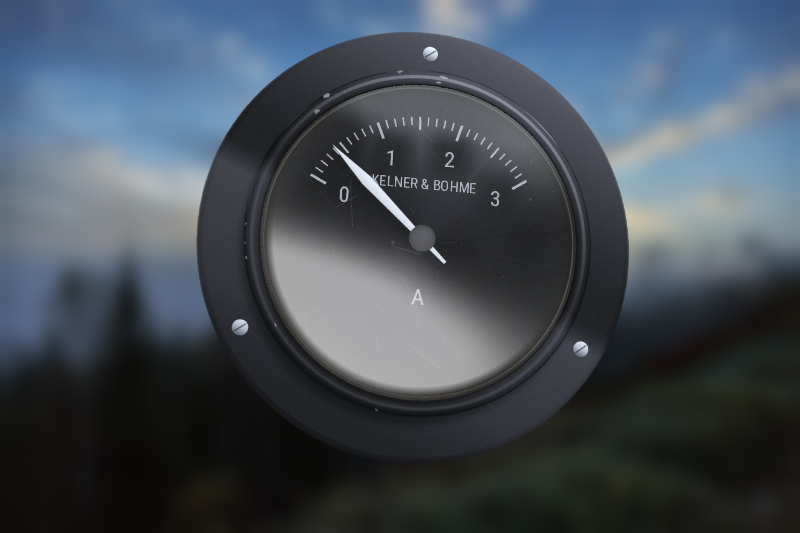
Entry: 0.4 A
